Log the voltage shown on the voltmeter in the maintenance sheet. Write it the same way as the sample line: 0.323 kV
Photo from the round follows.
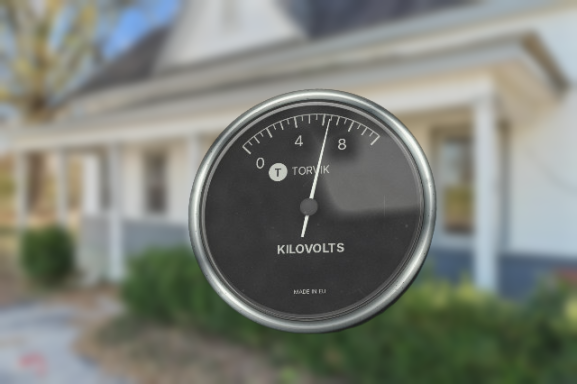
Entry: 6.5 kV
